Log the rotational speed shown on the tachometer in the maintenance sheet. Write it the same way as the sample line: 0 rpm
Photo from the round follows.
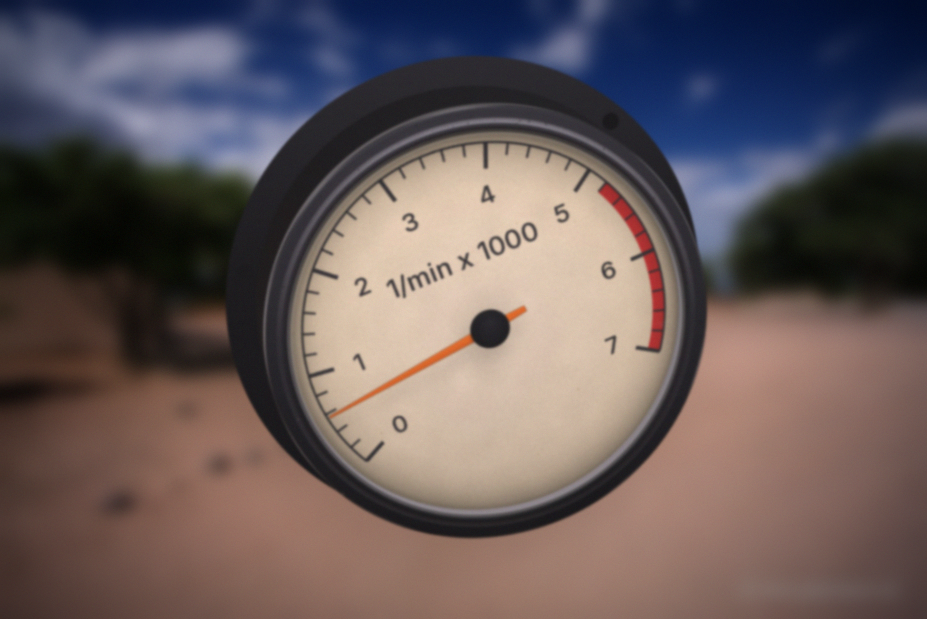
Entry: 600 rpm
